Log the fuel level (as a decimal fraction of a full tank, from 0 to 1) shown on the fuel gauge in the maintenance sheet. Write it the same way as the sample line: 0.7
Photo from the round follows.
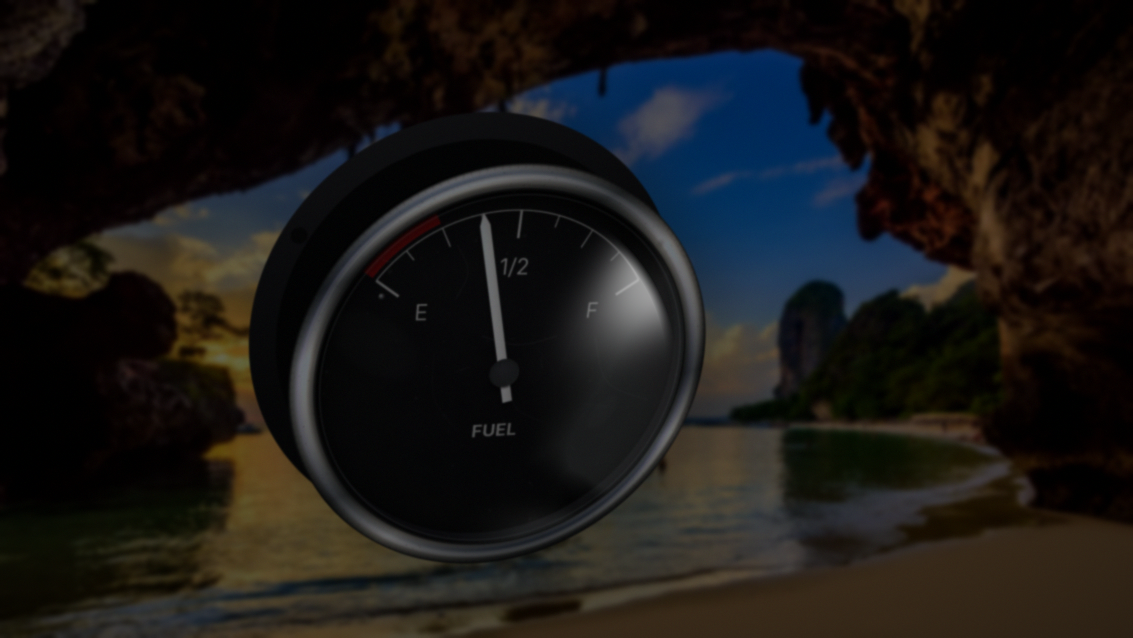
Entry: 0.375
